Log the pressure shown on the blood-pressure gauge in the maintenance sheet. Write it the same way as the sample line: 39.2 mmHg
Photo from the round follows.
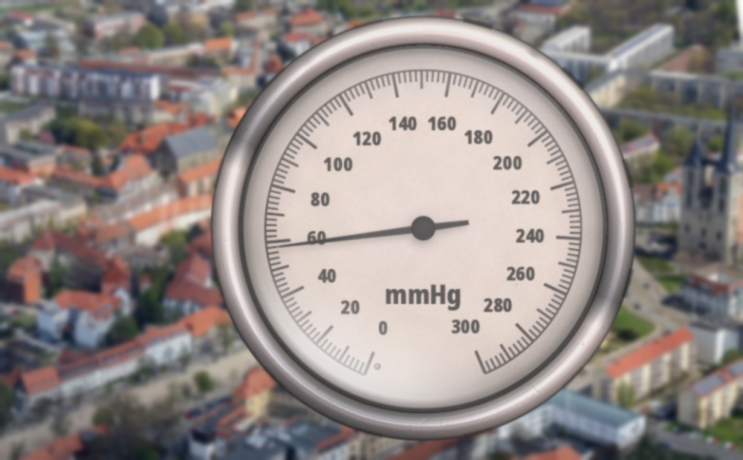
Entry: 58 mmHg
